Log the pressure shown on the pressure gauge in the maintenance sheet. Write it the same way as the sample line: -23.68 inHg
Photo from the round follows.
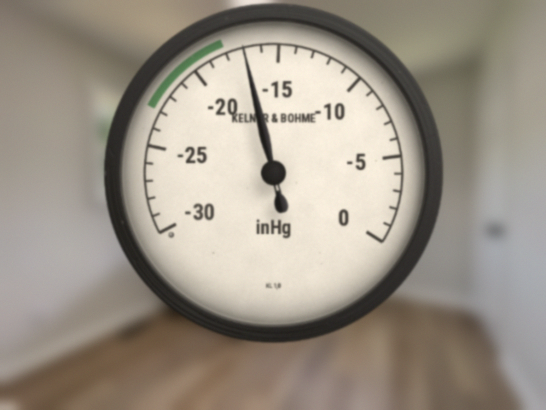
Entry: -17 inHg
